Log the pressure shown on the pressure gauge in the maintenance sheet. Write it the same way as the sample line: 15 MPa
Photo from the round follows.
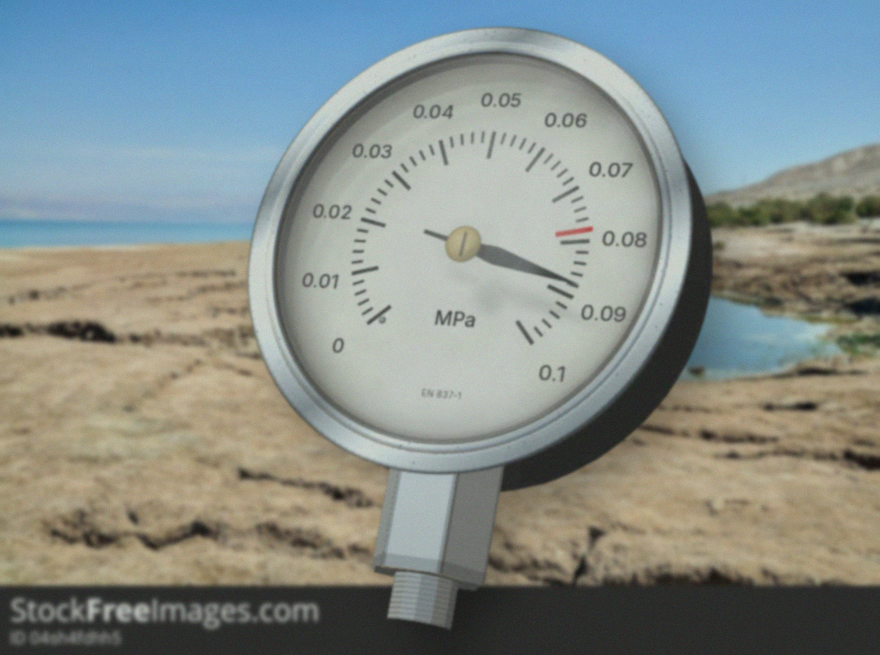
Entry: 0.088 MPa
